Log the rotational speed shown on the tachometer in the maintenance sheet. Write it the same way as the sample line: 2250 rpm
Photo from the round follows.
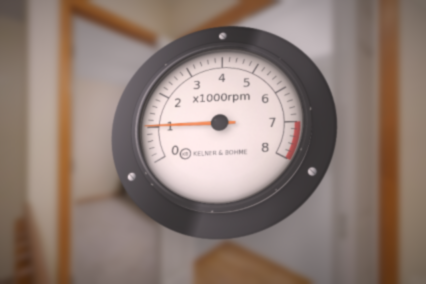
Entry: 1000 rpm
